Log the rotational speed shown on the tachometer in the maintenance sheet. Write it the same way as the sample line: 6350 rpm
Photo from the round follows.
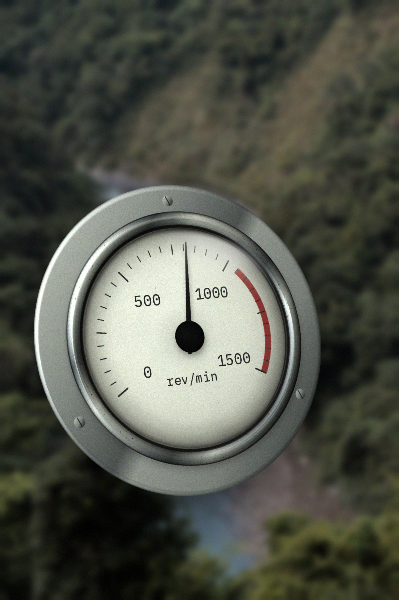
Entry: 800 rpm
